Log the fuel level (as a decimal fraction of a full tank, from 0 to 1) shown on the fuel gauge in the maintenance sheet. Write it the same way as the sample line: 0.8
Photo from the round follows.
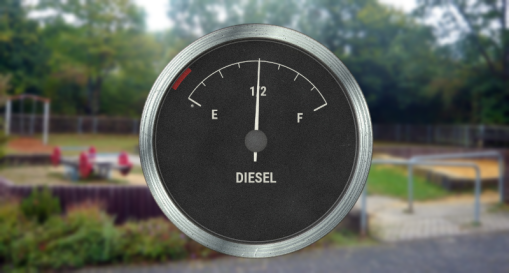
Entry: 0.5
